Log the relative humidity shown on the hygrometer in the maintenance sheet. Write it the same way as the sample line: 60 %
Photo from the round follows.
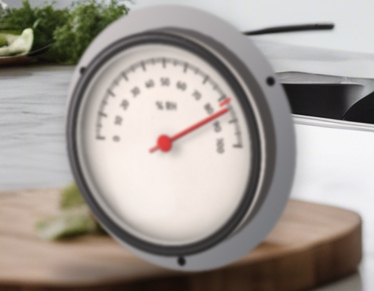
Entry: 85 %
